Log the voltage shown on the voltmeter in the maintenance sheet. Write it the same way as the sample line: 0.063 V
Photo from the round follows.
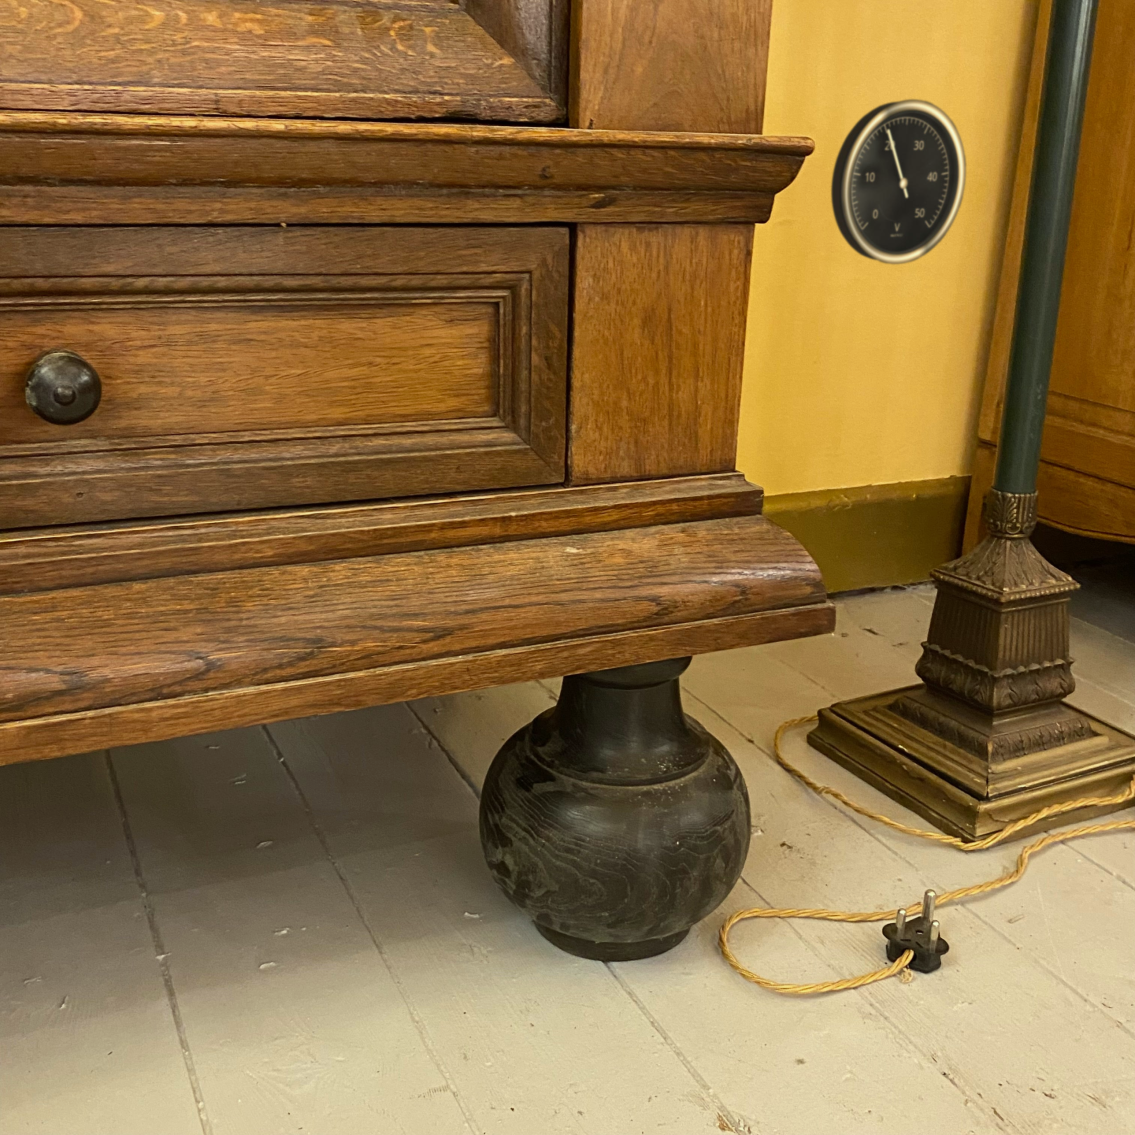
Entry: 20 V
